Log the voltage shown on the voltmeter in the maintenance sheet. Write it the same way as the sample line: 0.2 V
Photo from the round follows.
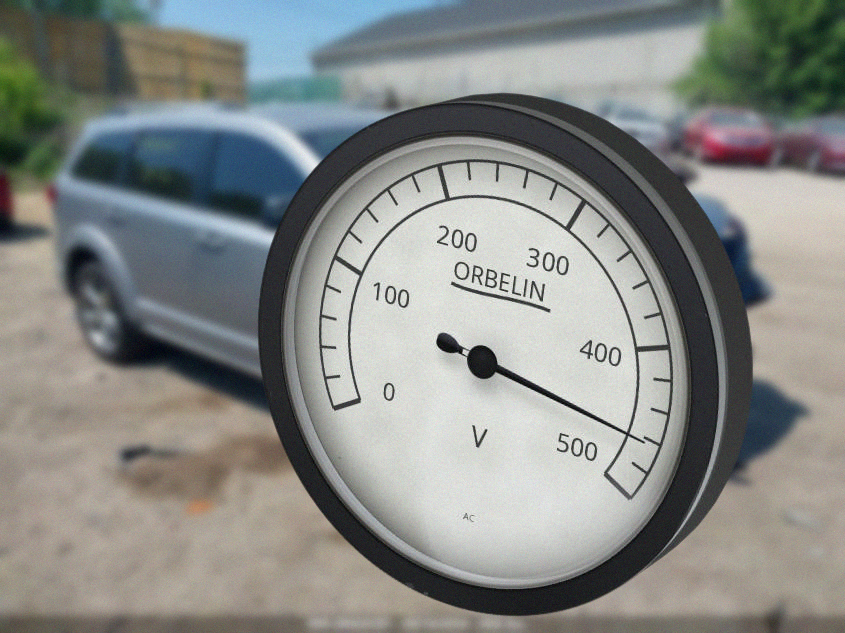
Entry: 460 V
